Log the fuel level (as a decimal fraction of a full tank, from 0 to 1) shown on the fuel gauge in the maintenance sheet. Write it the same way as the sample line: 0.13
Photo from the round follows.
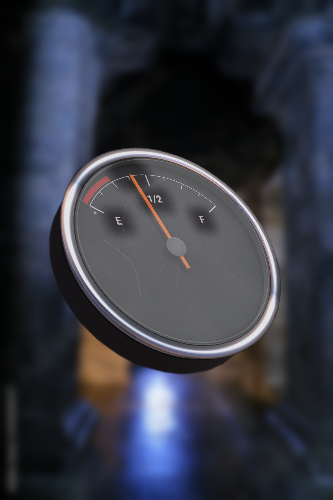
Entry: 0.375
